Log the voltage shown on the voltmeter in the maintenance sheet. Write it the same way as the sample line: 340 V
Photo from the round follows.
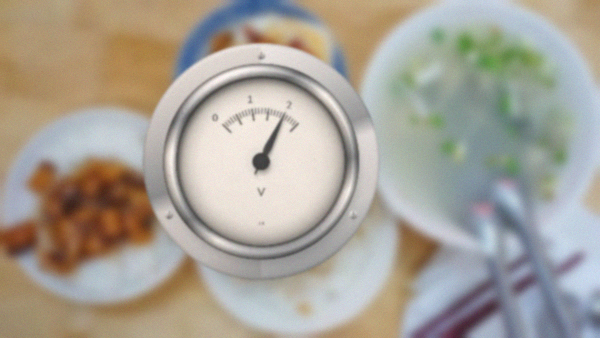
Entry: 2 V
